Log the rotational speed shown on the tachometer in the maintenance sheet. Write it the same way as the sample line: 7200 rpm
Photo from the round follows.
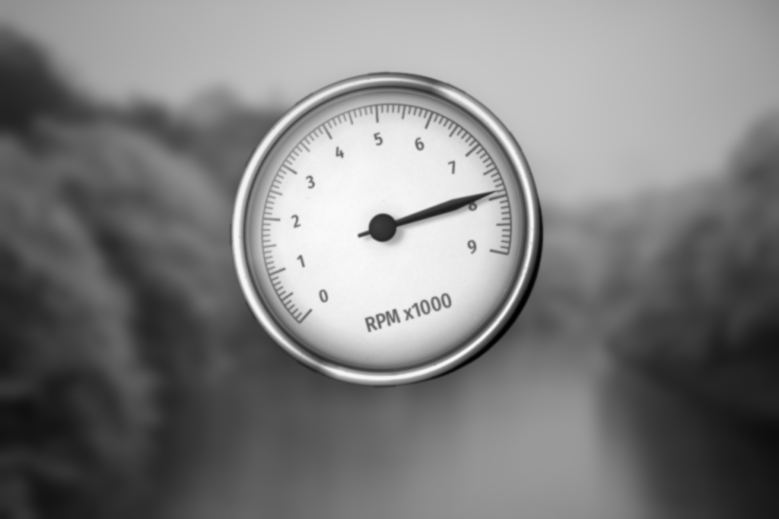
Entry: 7900 rpm
